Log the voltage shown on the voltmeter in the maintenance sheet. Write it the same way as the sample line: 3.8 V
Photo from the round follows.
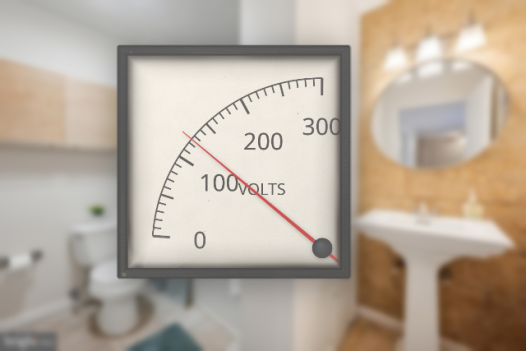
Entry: 125 V
